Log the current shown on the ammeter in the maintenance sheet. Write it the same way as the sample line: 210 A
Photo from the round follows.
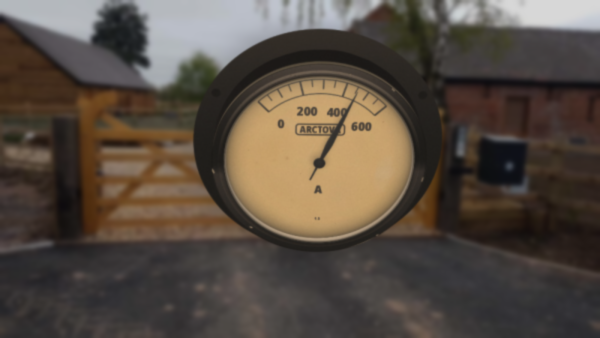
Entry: 450 A
